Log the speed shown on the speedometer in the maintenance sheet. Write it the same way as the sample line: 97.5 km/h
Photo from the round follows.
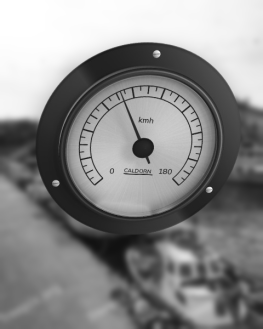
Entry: 72.5 km/h
